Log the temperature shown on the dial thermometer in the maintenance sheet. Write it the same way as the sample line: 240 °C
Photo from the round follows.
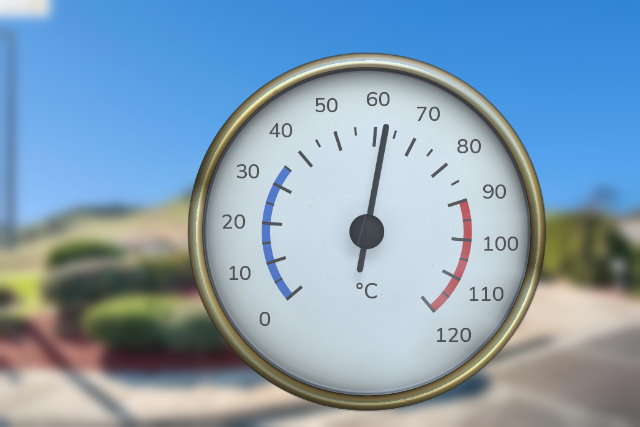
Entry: 62.5 °C
